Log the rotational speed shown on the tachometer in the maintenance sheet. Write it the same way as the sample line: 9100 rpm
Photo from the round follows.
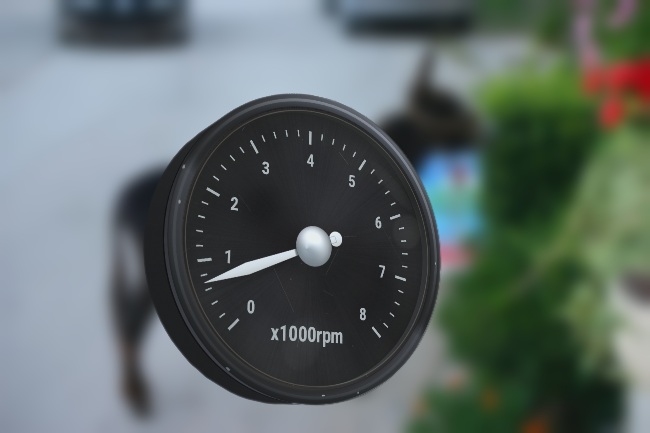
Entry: 700 rpm
